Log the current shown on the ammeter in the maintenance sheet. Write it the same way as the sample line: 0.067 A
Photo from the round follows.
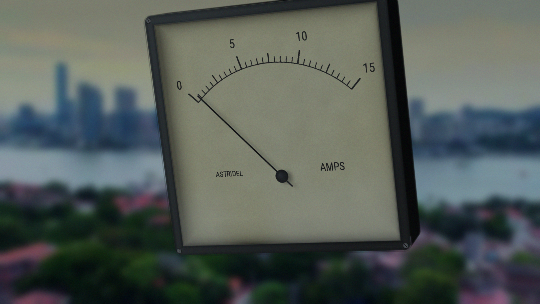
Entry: 0.5 A
